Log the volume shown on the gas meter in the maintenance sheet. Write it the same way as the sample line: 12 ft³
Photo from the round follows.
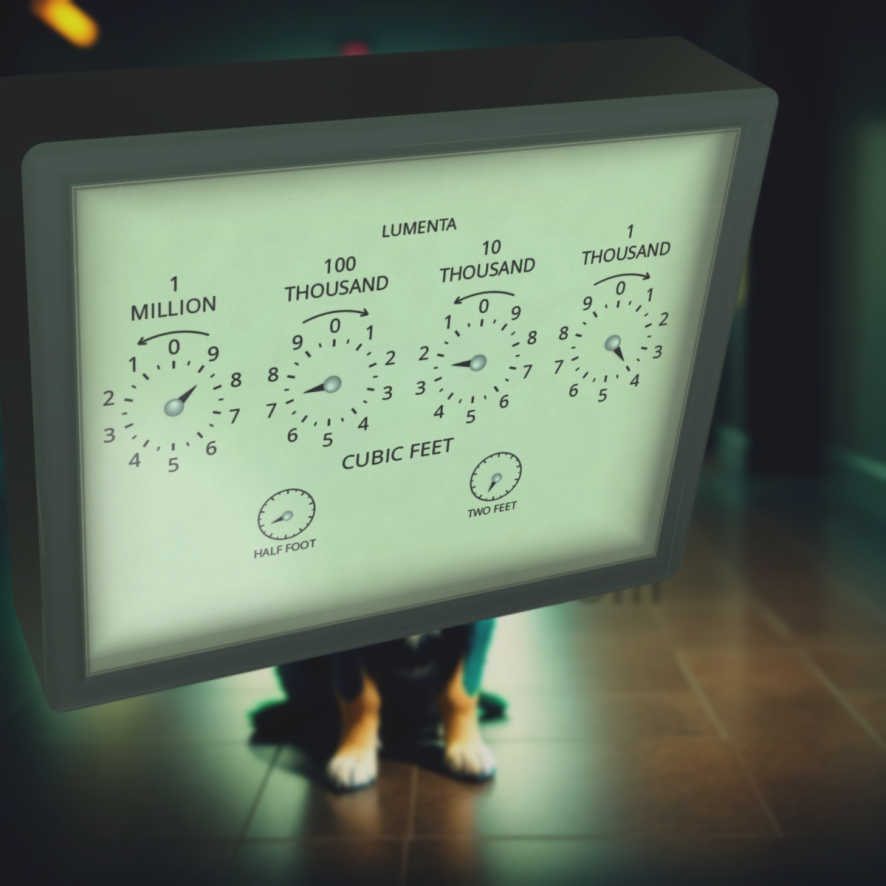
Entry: 872400 ft³
